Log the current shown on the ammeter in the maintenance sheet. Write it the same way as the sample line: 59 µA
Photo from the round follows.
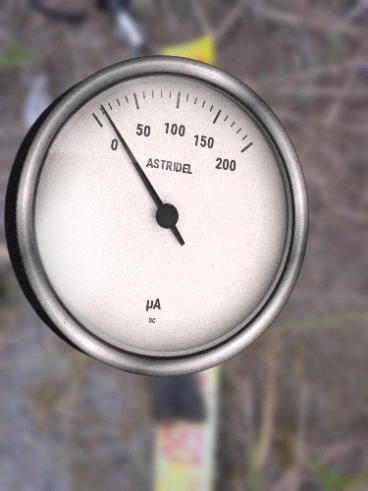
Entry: 10 µA
